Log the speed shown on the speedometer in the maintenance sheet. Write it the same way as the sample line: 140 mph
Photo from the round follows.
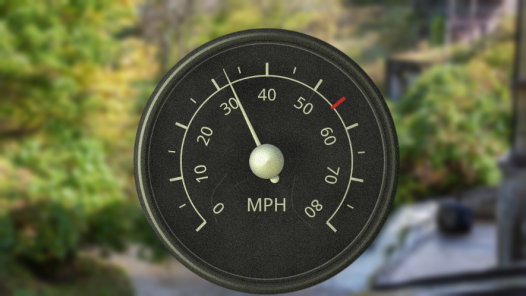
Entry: 32.5 mph
